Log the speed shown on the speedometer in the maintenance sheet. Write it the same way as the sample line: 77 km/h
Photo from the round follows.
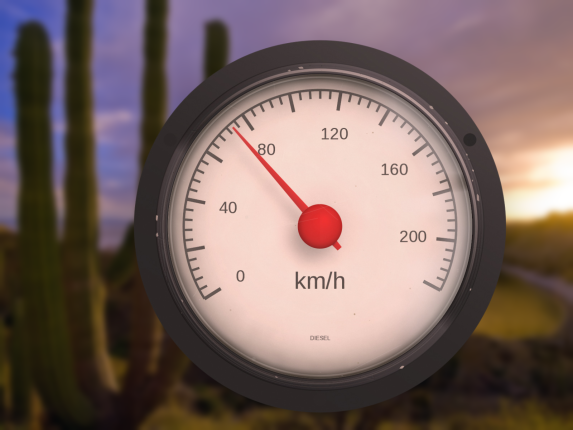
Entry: 74 km/h
